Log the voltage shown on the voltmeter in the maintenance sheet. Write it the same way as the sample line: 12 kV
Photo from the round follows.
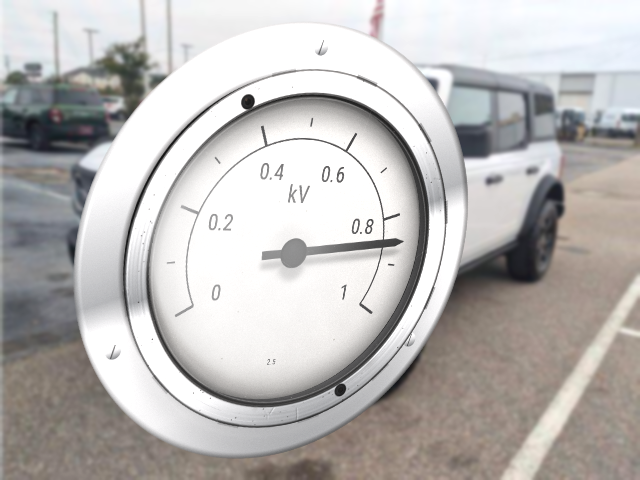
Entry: 0.85 kV
